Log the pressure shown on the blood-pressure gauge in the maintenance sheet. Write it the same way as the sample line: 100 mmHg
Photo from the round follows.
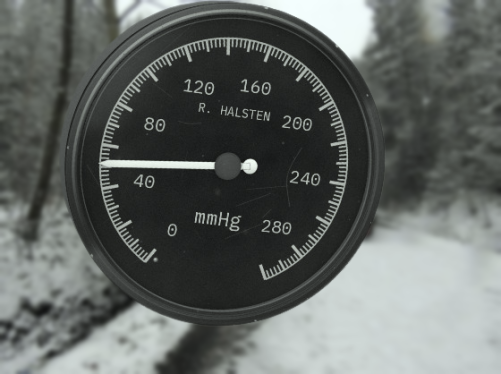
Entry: 52 mmHg
